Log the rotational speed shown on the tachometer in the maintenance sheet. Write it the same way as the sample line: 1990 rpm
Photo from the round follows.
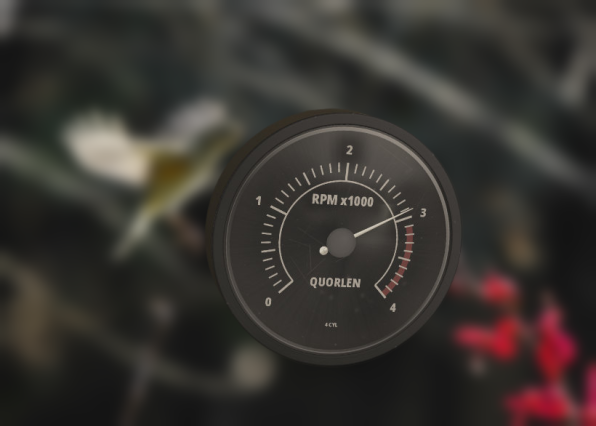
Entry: 2900 rpm
